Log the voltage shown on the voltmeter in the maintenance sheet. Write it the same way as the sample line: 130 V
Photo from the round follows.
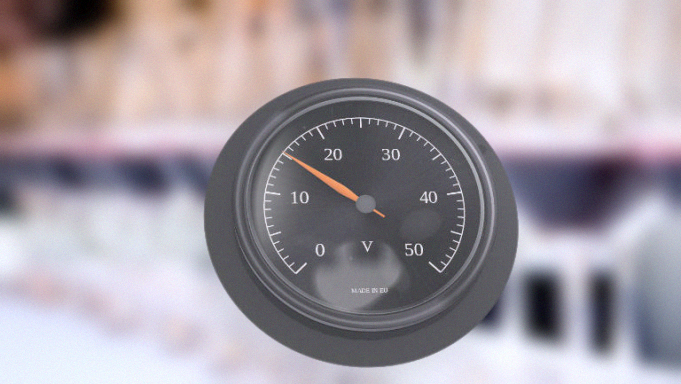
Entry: 15 V
